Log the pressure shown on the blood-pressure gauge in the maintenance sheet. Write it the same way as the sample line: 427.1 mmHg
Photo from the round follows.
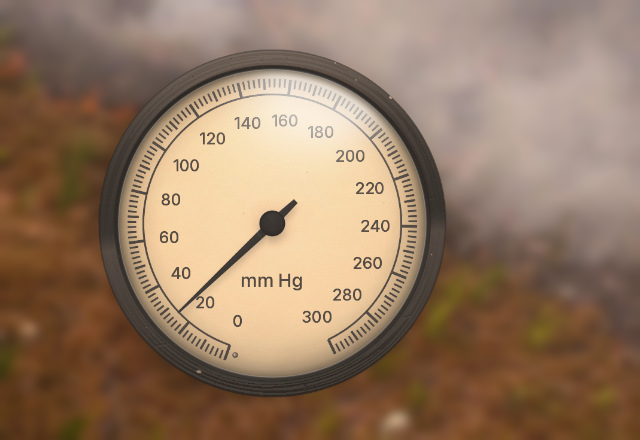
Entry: 26 mmHg
